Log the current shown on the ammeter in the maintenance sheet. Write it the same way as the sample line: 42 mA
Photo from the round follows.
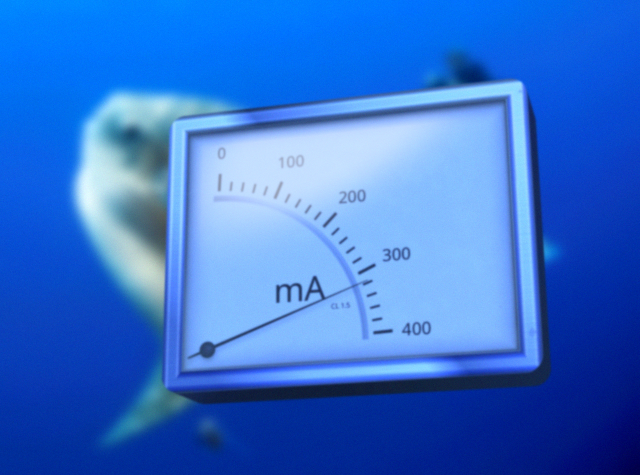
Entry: 320 mA
